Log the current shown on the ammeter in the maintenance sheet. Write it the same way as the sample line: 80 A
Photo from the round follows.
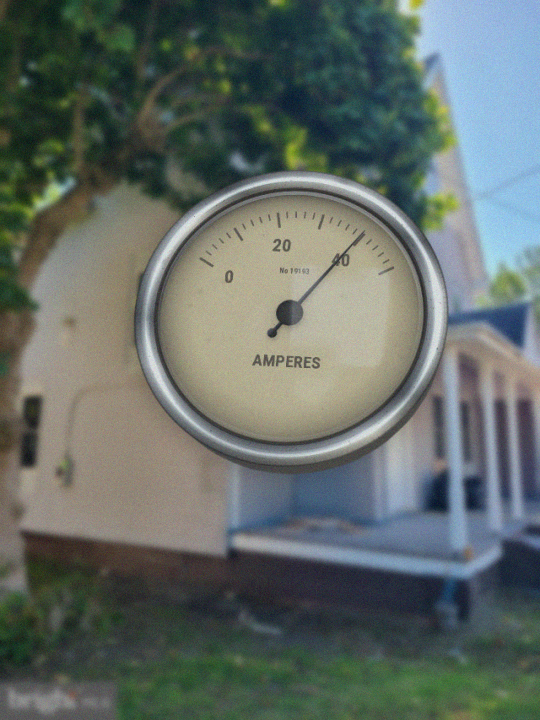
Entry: 40 A
